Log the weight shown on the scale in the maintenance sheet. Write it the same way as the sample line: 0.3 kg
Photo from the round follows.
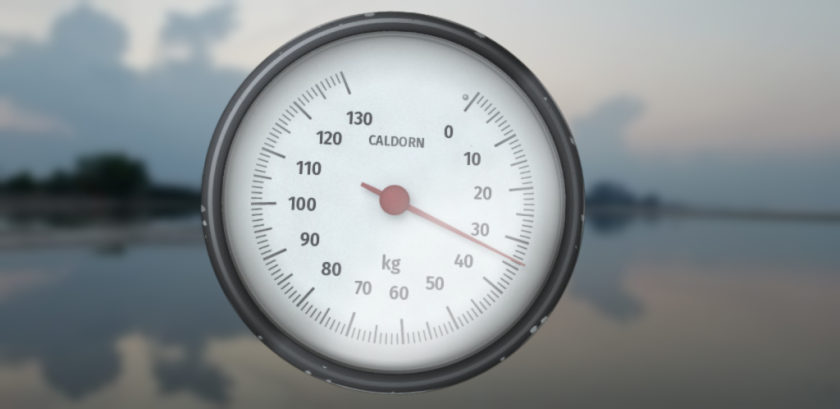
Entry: 34 kg
